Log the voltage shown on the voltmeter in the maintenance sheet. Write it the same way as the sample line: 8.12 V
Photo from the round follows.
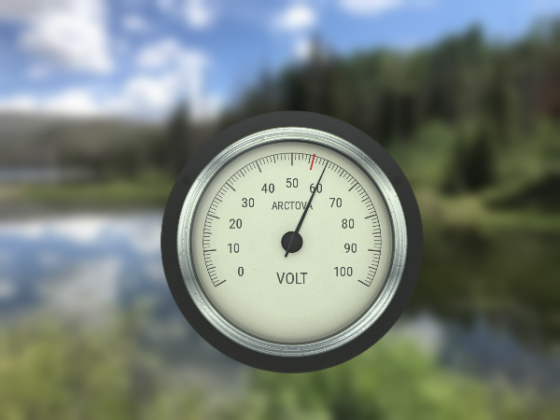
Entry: 60 V
